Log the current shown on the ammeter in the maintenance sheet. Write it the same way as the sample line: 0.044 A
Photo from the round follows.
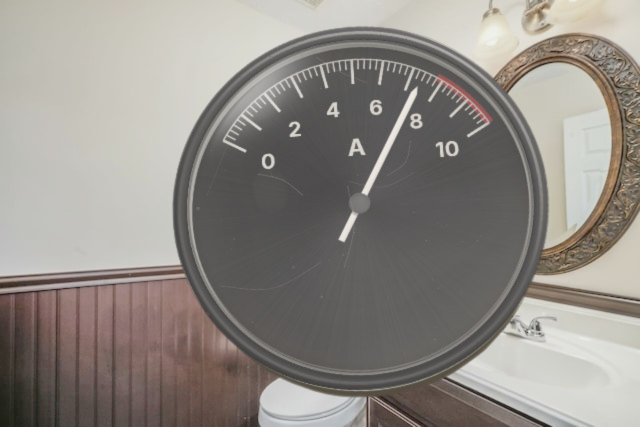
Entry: 7.4 A
